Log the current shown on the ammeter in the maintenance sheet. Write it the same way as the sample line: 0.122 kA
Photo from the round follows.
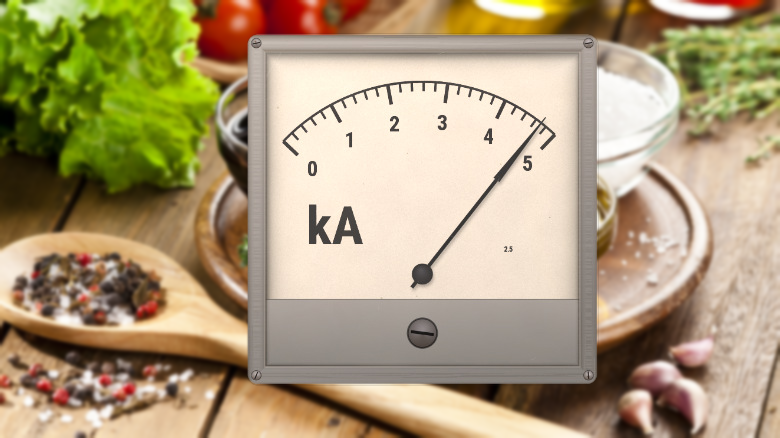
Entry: 4.7 kA
